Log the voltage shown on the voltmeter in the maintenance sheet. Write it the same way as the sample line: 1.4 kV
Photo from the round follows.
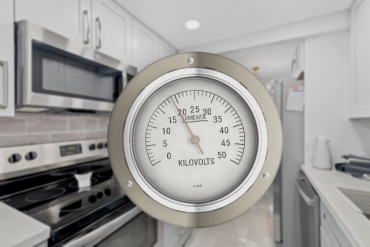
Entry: 19 kV
